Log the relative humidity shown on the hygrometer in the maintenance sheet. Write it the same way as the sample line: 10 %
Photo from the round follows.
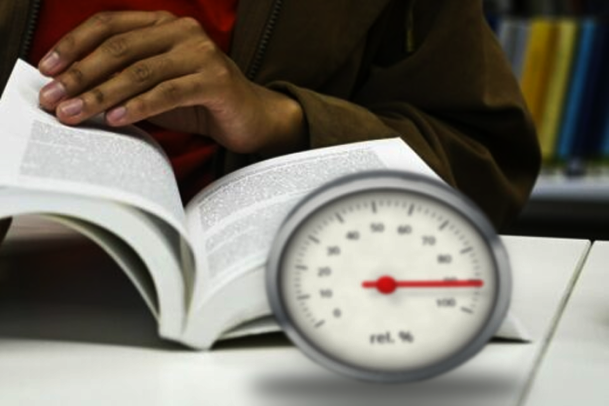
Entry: 90 %
